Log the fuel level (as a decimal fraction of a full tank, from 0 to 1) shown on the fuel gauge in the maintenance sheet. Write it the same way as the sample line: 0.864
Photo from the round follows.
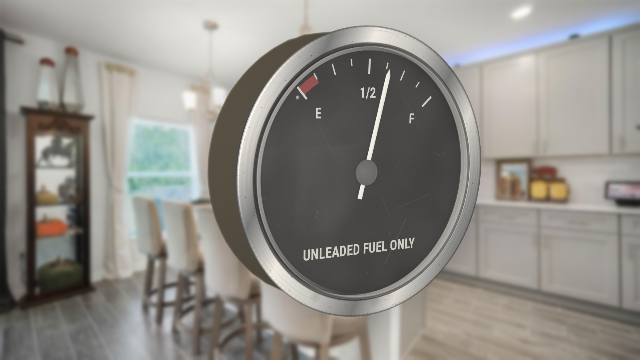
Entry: 0.625
